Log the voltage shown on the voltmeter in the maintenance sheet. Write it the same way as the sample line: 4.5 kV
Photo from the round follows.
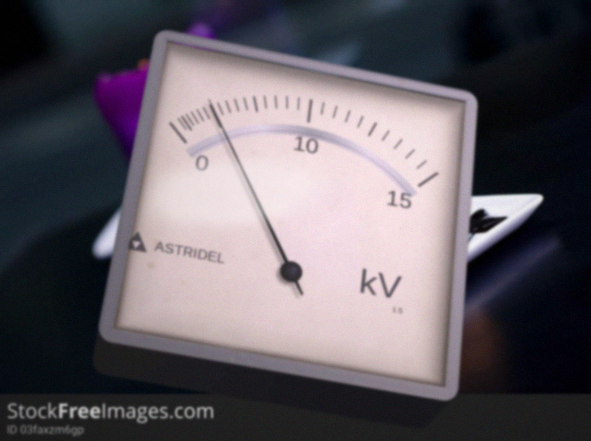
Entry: 5 kV
